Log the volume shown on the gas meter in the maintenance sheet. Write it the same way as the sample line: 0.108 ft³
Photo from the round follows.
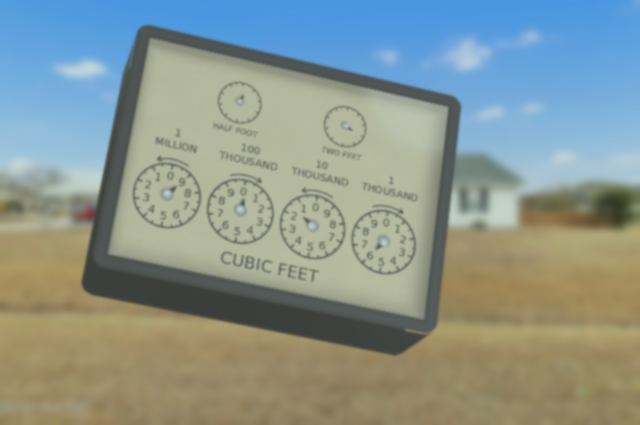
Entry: 901600 ft³
